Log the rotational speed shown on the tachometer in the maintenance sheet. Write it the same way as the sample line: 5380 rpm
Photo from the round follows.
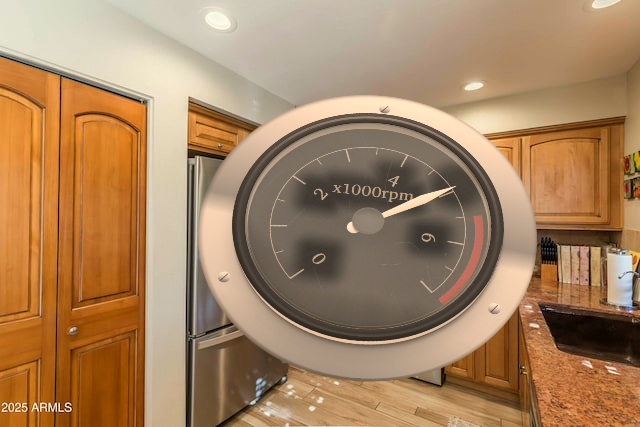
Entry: 5000 rpm
